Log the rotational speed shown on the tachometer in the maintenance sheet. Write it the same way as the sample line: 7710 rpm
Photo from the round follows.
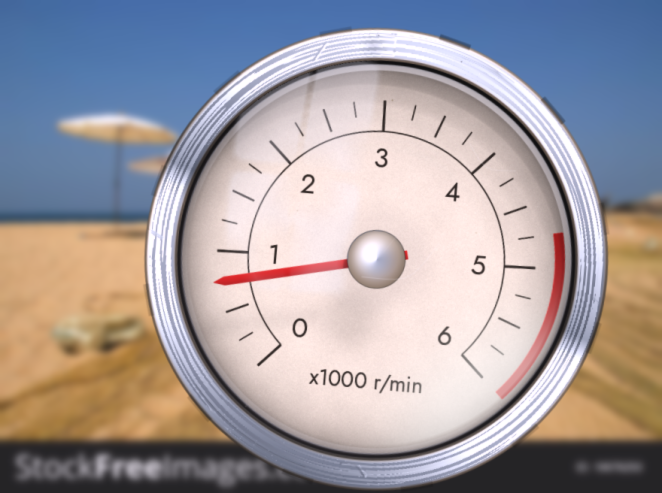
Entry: 750 rpm
